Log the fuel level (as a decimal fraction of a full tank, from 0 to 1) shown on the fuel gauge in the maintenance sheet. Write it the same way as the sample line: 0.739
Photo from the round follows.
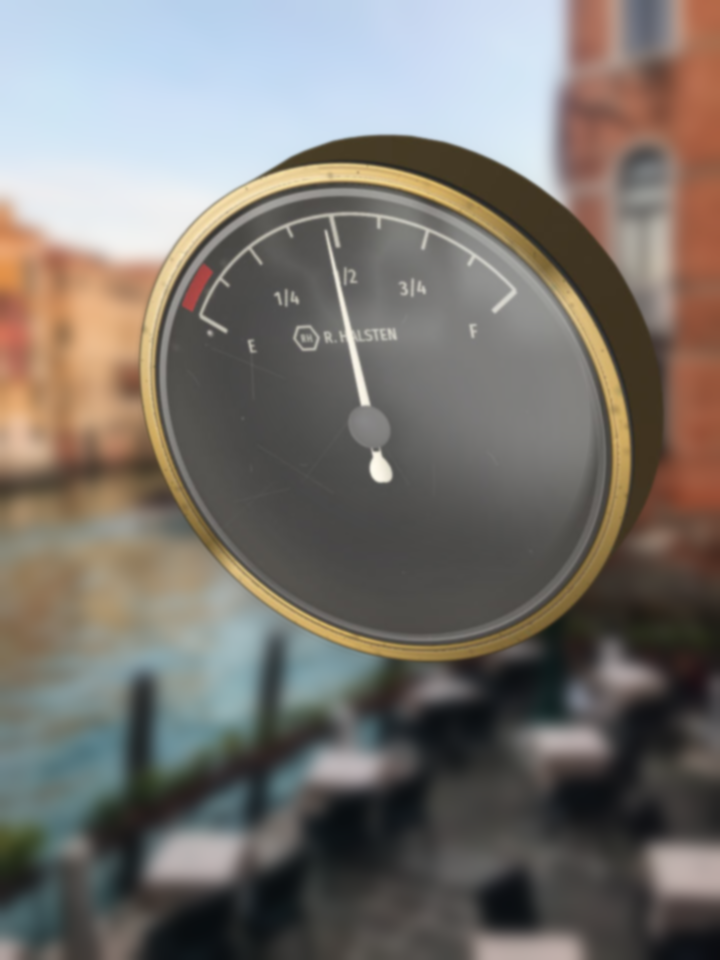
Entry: 0.5
